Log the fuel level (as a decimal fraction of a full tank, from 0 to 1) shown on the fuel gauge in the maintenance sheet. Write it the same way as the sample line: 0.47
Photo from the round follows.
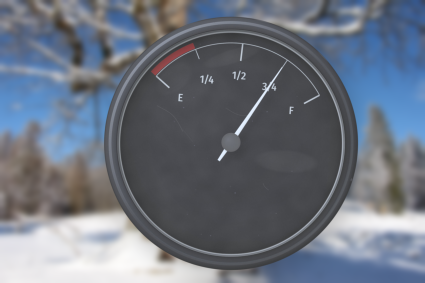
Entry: 0.75
